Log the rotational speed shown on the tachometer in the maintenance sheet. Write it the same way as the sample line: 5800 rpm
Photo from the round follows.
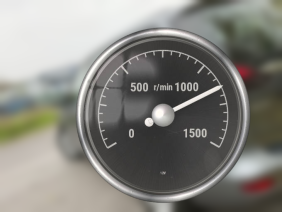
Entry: 1150 rpm
